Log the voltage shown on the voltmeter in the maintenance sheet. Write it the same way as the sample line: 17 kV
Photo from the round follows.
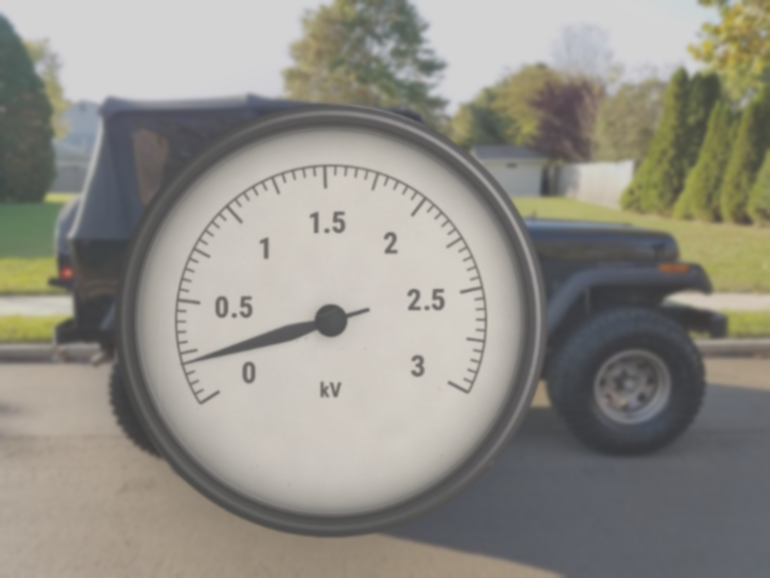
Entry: 0.2 kV
